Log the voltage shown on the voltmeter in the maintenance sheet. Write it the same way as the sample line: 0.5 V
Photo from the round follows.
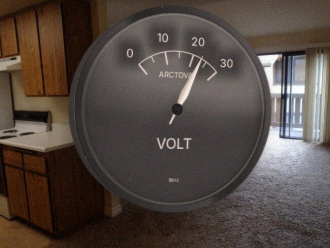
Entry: 22.5 V
